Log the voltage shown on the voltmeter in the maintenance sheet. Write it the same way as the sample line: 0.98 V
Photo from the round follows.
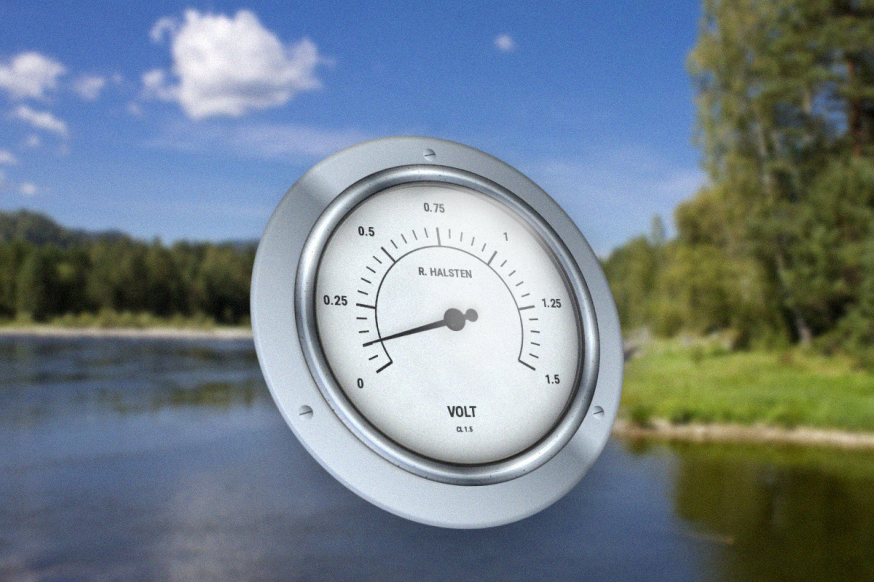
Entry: 0.1 V
